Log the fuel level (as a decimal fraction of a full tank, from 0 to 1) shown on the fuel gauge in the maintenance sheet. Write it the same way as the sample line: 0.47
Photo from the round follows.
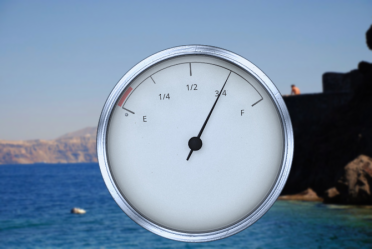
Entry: 0.75
